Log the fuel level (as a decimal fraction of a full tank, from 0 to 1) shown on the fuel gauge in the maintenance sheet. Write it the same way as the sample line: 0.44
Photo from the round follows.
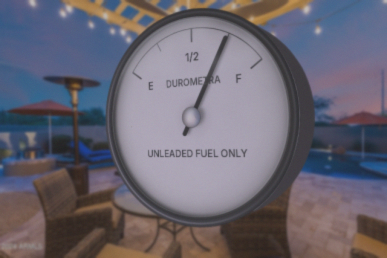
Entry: 0.75
